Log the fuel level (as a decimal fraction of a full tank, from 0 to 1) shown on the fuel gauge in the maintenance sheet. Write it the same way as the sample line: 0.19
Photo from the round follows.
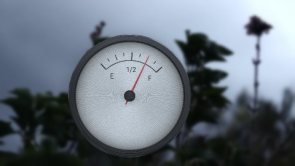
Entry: 0.75
